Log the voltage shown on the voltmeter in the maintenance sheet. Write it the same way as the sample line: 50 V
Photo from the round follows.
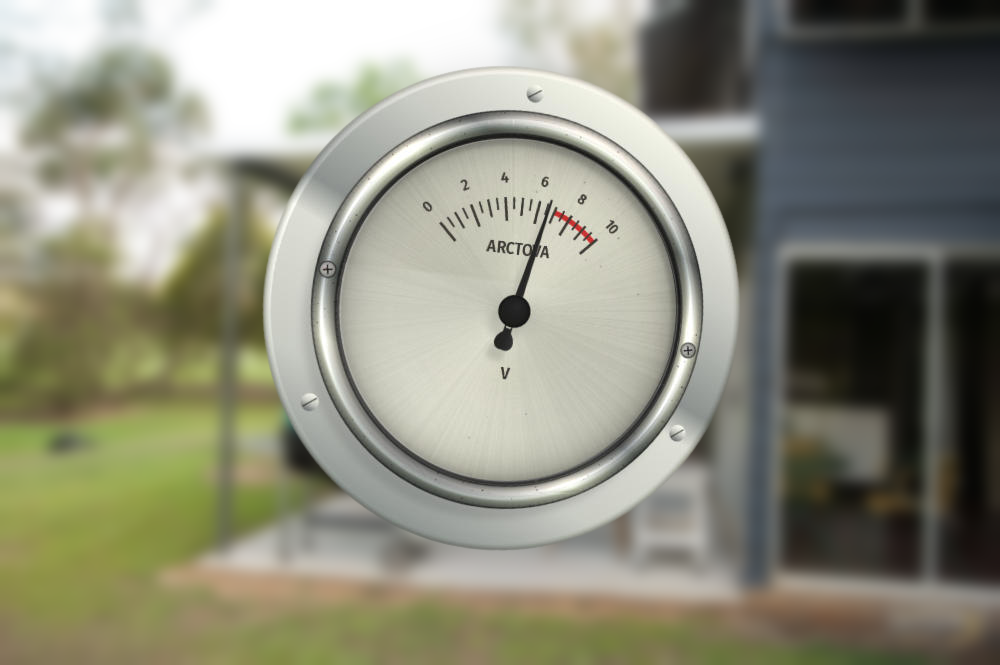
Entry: 6.5 V
